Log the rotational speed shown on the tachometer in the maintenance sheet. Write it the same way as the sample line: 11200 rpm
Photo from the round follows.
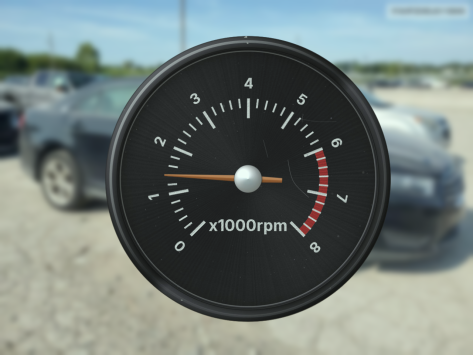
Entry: 1400 rpm
